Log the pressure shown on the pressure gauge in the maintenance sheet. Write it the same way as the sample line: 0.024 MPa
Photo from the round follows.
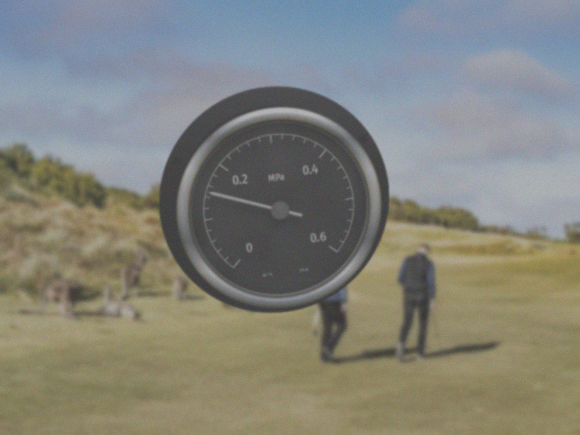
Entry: 0.15 MPa
